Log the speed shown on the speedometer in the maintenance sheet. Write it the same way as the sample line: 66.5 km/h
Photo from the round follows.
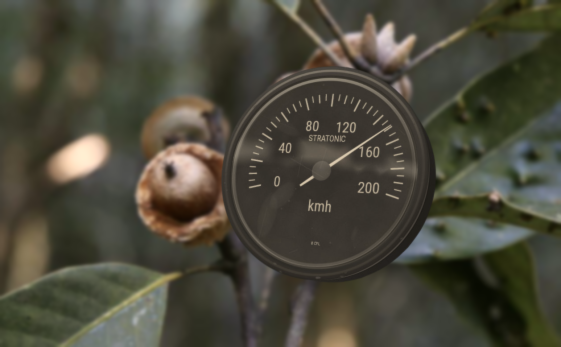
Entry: 150 km/h
